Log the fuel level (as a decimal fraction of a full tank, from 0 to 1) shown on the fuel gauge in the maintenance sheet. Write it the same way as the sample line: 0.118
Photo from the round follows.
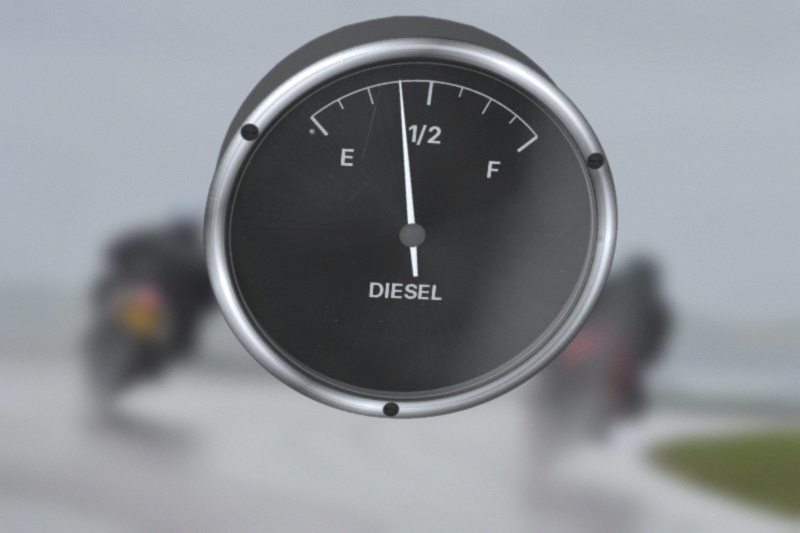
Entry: 0.375
